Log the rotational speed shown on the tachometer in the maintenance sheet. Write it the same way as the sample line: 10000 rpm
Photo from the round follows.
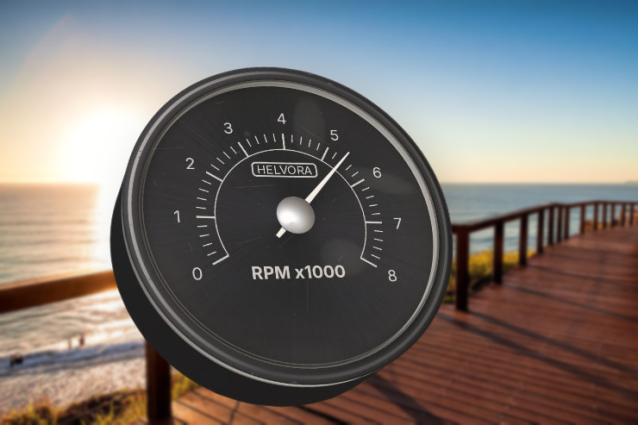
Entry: 5400 rpm
